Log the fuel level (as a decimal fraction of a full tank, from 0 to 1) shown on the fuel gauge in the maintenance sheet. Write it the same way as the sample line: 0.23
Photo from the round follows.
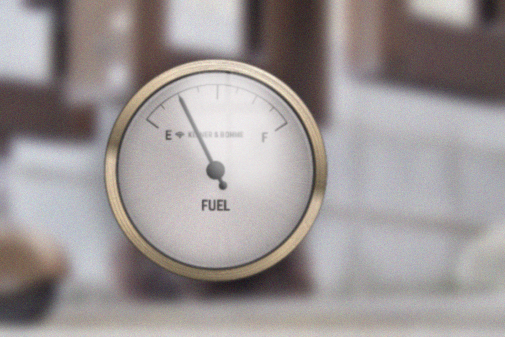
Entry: 0.25
